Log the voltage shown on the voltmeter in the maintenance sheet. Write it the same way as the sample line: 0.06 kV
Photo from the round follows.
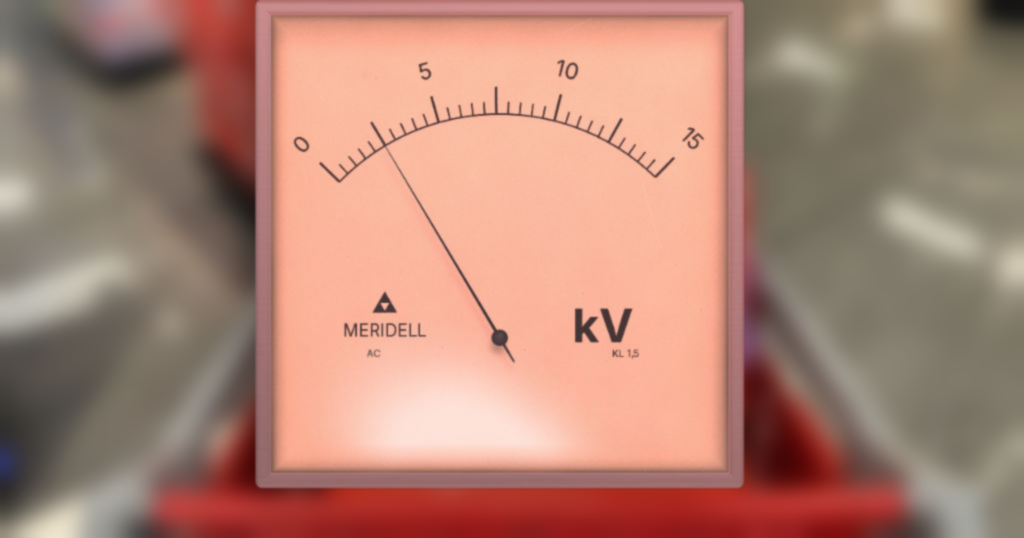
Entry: 2.5 kV
